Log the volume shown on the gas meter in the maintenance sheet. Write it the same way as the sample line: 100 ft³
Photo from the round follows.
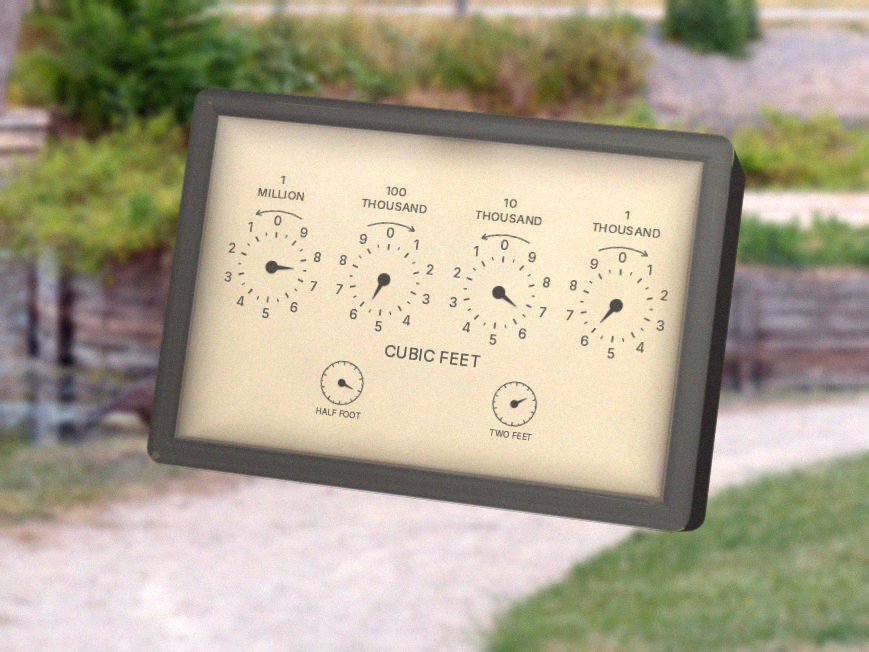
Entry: 756600 ft³
